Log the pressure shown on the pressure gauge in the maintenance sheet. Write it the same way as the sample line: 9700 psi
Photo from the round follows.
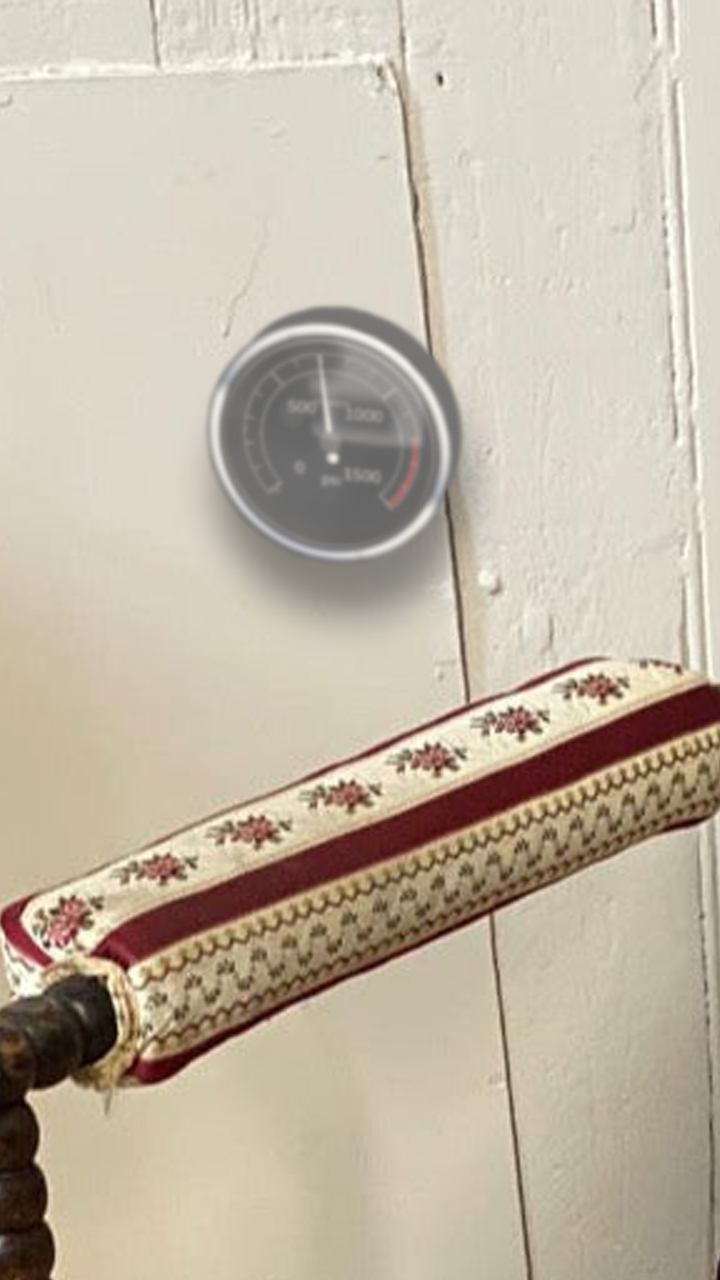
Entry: 700 psi
